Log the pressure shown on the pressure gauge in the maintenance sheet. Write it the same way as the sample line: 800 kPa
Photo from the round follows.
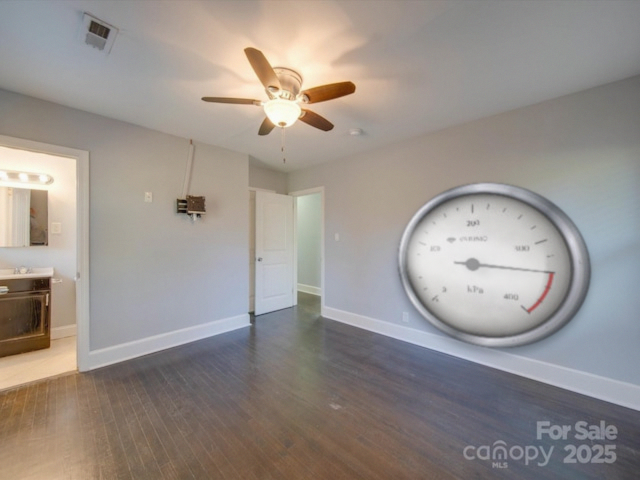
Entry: 340 kPa
